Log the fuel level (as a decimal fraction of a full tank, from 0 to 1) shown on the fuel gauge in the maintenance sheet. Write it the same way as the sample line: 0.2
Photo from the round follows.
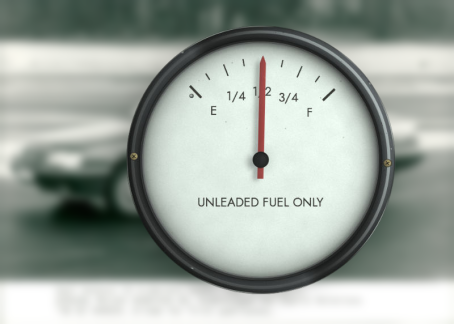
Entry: 0.5
